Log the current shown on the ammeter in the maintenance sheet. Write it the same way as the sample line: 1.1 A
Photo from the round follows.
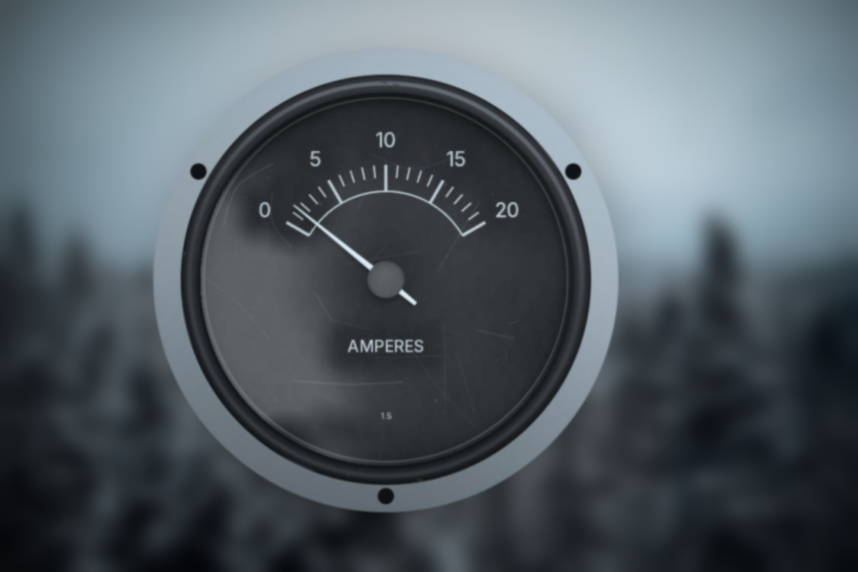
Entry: 1.5 A
